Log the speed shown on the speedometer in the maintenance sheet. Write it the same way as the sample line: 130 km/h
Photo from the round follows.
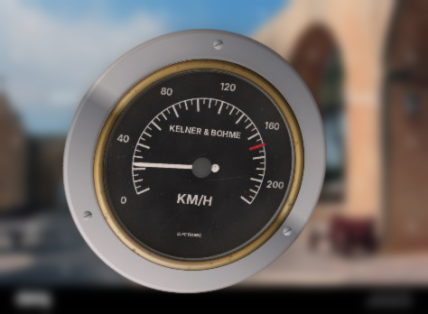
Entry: 25 km/h
